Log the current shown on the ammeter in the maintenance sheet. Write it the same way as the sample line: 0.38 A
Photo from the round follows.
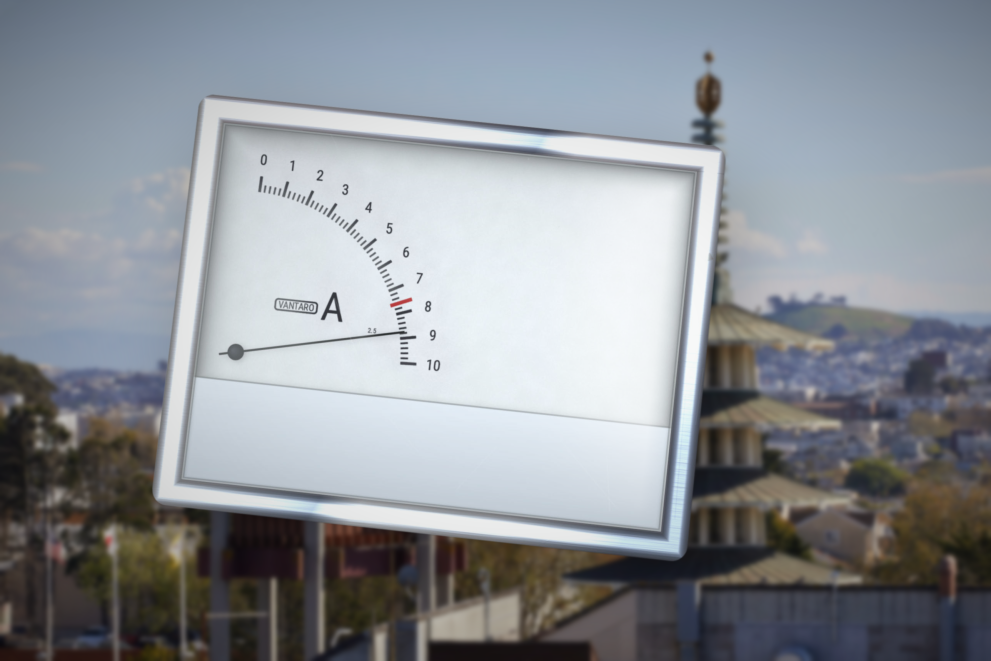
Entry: 8.8 A
